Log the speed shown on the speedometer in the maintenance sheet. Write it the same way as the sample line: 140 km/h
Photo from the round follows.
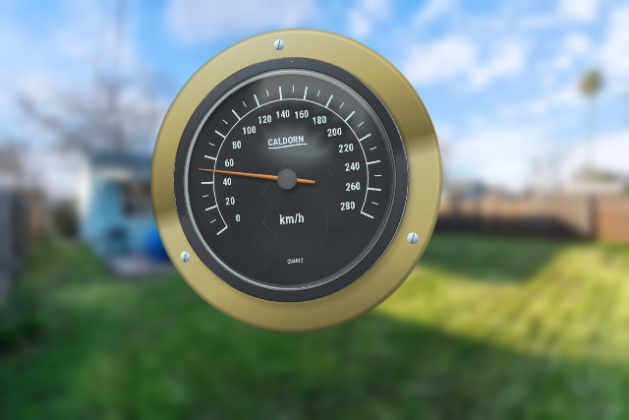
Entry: 50 km/h
